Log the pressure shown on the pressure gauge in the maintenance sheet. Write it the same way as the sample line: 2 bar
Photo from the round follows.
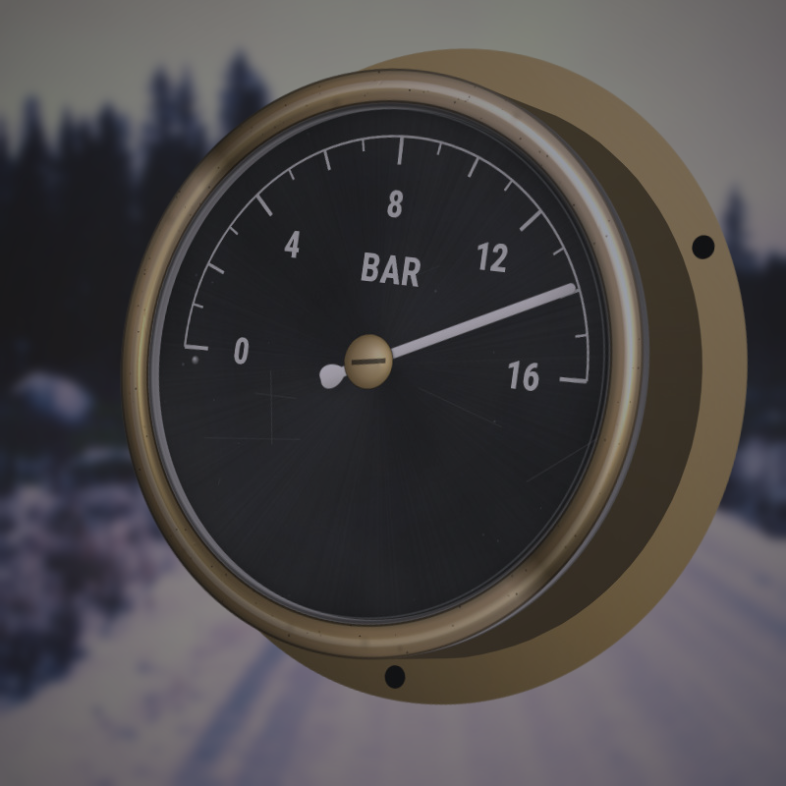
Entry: 14 bar
